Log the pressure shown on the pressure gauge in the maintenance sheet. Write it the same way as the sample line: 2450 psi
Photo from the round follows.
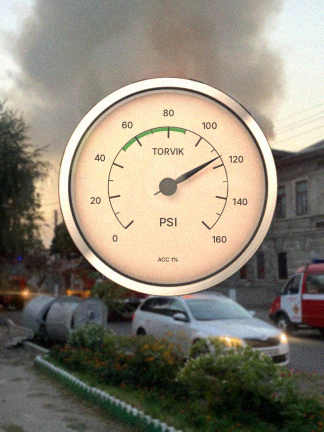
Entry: 115 psi
